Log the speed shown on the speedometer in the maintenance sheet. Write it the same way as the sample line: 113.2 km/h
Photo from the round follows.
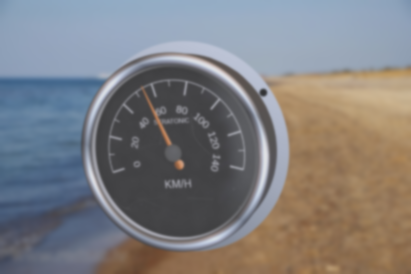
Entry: 55 km/h
